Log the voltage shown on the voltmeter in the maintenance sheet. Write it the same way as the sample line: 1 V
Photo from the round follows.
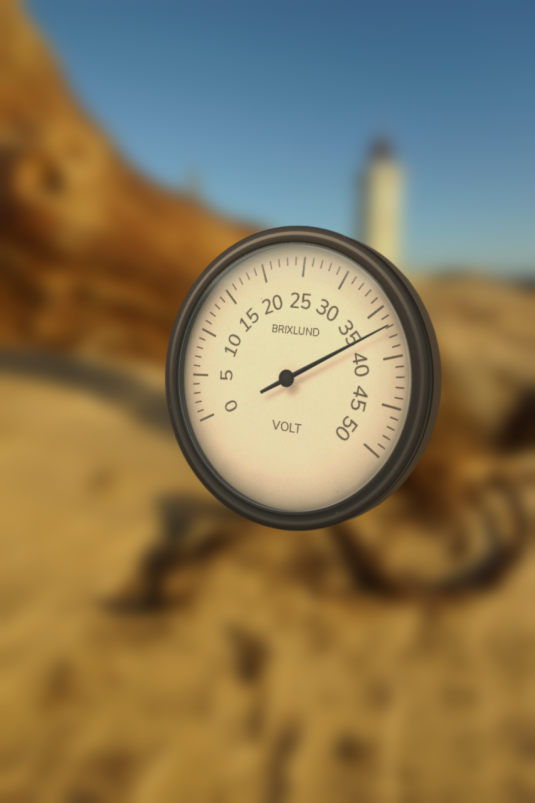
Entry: 37 V
